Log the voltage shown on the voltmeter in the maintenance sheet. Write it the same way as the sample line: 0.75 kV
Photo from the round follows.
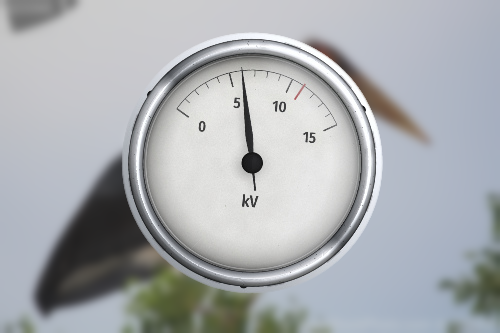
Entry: 6 kV
